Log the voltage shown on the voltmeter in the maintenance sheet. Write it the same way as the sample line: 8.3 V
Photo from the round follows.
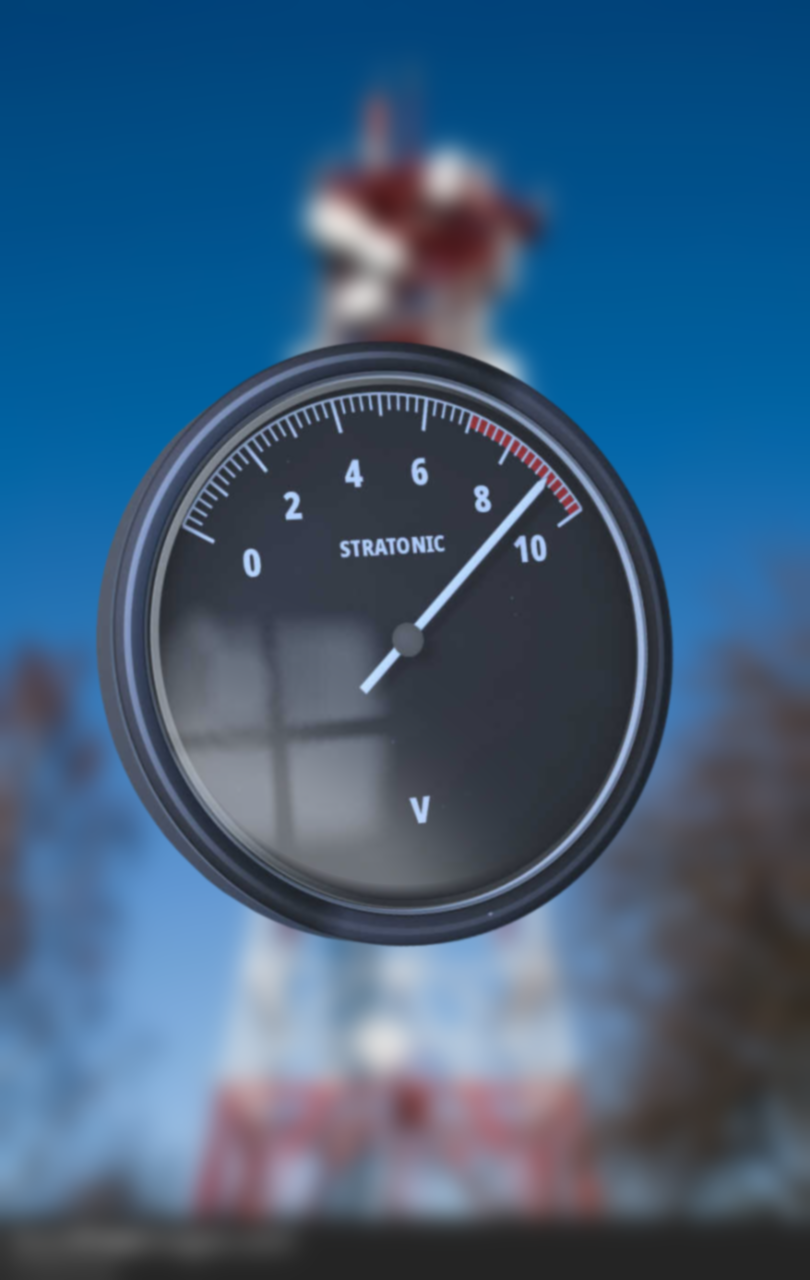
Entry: 9 V
